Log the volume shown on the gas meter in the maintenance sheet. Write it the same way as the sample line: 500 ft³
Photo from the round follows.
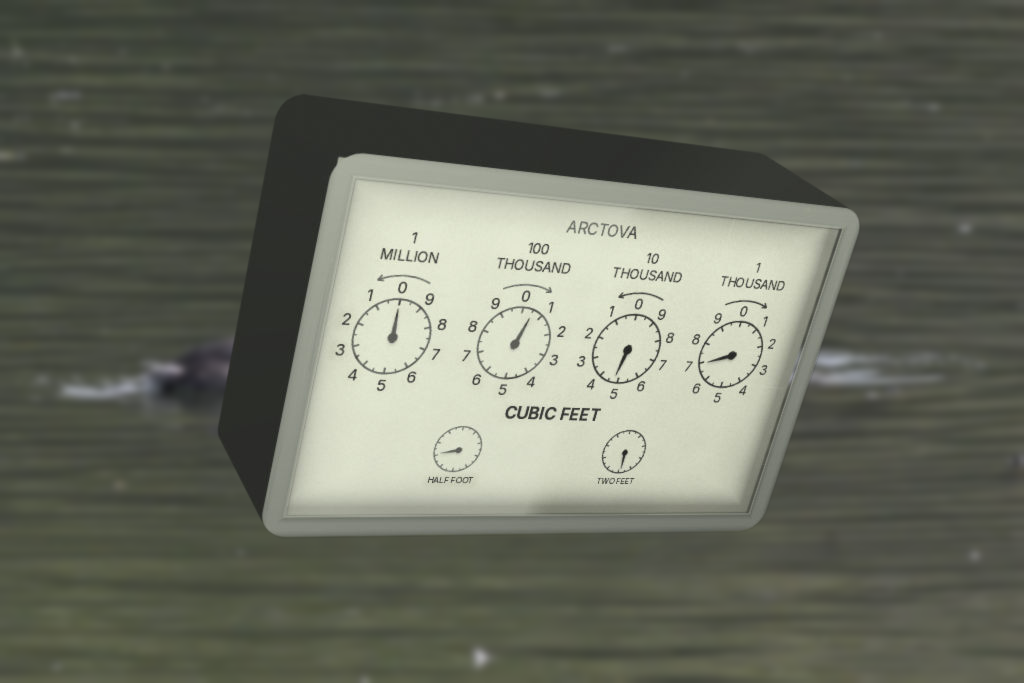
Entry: 4700 ft³
